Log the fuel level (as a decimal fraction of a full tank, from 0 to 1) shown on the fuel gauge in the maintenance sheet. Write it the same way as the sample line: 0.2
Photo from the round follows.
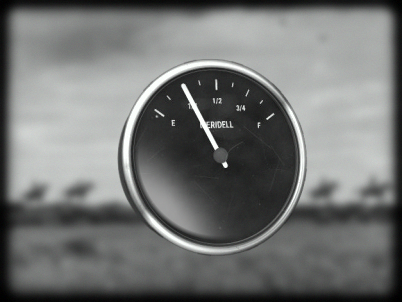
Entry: 0.25
